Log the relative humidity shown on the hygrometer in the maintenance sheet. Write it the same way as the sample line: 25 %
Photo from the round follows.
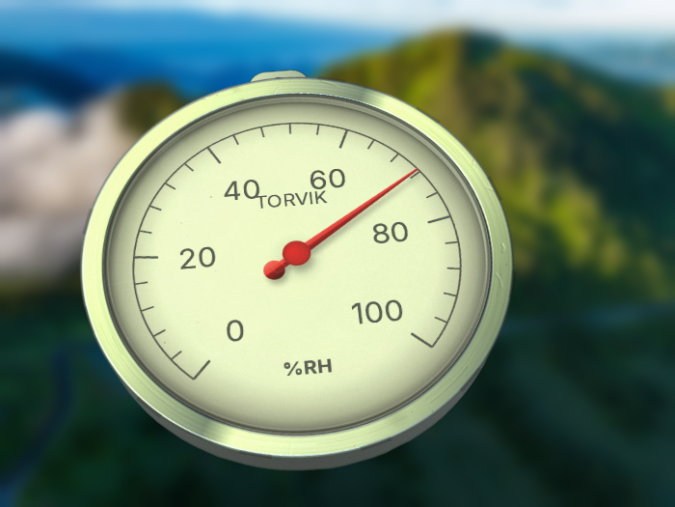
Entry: 72 %
